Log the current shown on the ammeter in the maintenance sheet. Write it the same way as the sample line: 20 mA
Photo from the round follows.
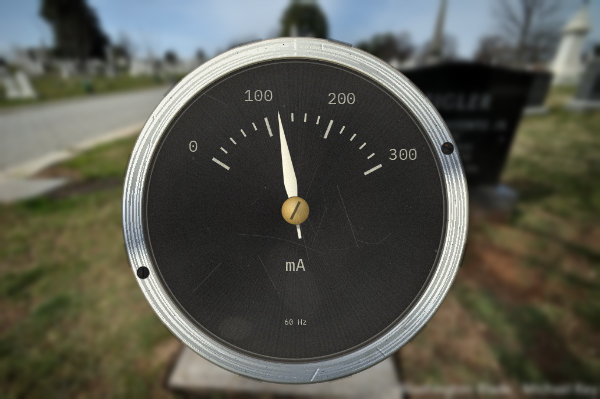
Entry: 120 mA
